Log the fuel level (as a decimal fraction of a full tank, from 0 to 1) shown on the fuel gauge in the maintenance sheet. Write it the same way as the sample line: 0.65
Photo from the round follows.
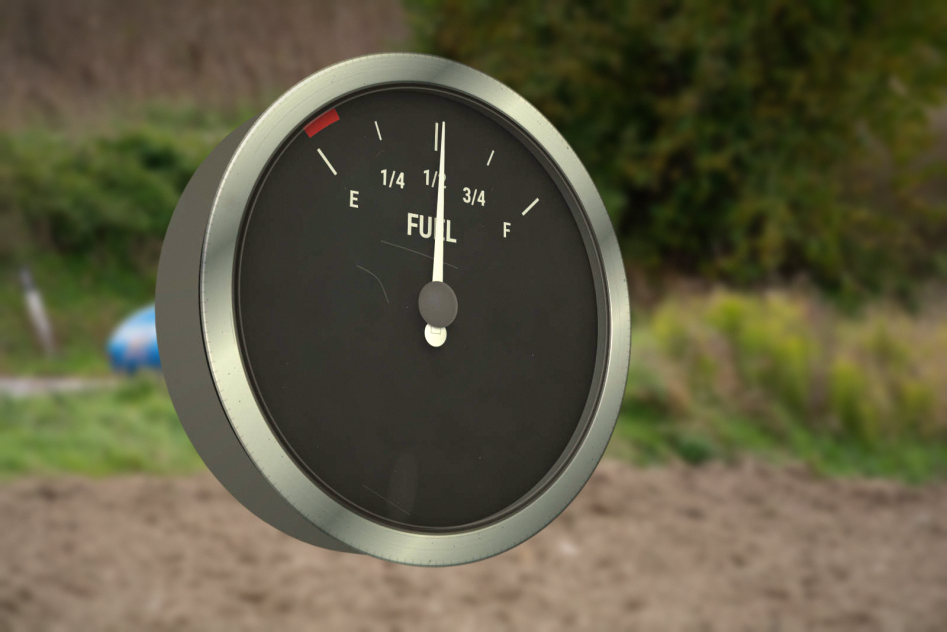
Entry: 0.5
